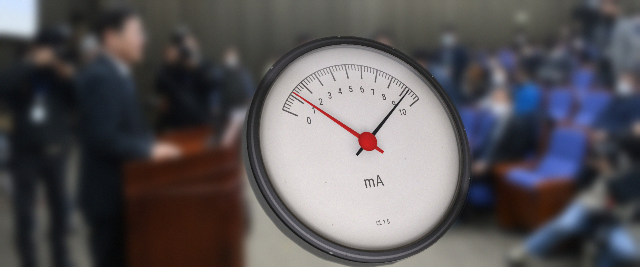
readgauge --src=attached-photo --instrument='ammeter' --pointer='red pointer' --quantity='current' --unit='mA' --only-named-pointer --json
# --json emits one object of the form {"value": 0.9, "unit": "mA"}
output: {"value": 1, "unit": "mA"}
